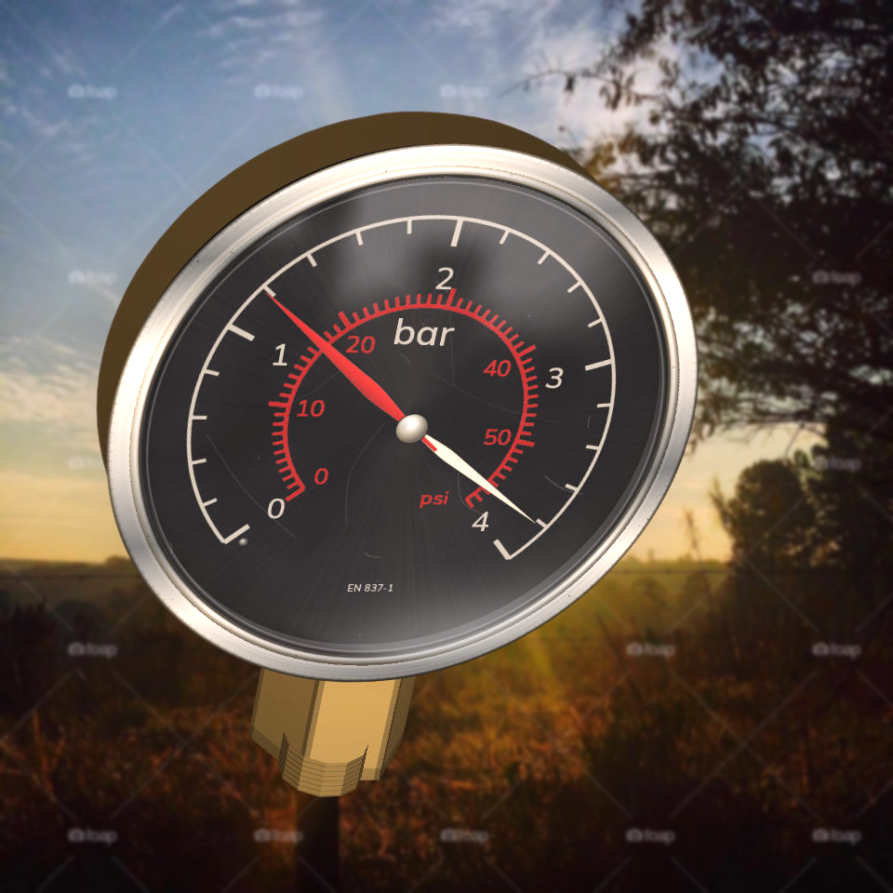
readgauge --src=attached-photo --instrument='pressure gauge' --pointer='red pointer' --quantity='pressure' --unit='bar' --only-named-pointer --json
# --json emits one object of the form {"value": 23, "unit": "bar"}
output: {"value": 1.2, "unit": "bar"}
